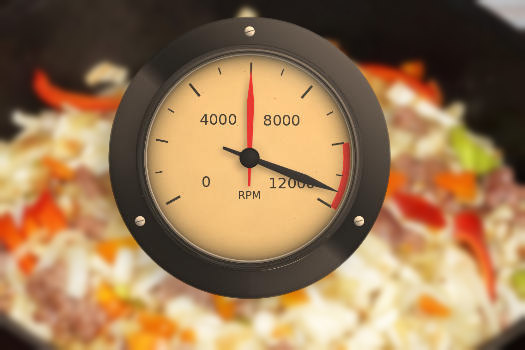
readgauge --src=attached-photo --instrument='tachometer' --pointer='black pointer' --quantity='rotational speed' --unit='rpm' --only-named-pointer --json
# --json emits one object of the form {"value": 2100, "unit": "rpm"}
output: {"value": 11500, "unit": "rpm"}
